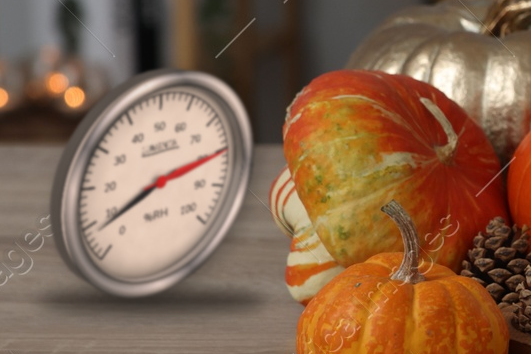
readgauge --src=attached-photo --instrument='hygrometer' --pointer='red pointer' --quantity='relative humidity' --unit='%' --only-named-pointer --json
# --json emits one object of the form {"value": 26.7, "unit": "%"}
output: {"value": 80, "unit": "%"}
